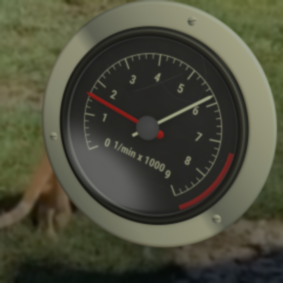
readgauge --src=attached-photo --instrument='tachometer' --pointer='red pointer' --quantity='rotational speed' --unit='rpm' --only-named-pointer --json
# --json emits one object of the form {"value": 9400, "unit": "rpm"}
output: {"value": 1600, "unit": "rpm"}
